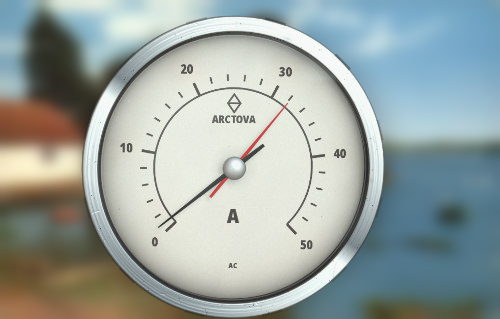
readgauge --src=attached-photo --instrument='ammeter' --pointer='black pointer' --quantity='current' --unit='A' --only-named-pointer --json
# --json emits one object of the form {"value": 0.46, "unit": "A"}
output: {"value": 1, "unit": "A"}
